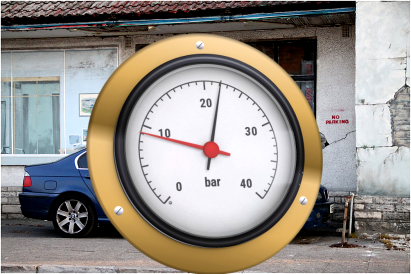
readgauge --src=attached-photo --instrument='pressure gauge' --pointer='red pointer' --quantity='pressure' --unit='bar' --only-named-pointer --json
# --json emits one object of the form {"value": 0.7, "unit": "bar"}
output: {"value": 9, "unit": "bar"}
